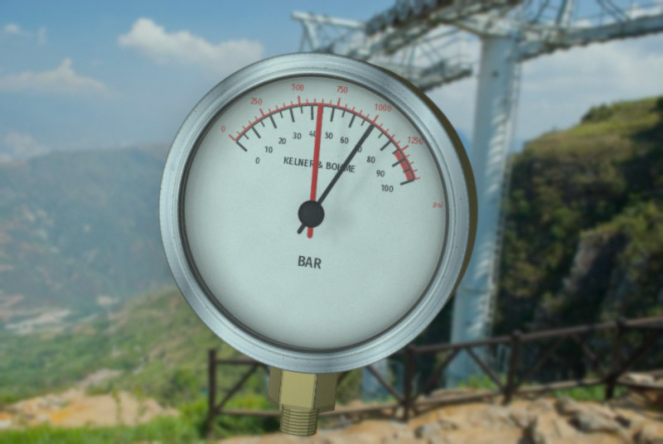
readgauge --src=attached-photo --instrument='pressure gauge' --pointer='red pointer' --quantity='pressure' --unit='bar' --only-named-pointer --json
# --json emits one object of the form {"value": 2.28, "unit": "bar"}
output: {"value": 45, "unit": "bar"}
